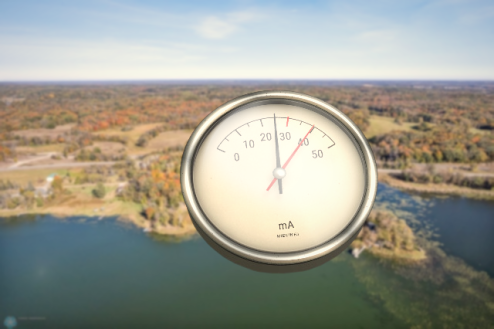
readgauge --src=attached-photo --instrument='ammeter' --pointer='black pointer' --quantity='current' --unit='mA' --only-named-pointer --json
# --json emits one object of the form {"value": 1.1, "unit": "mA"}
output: {"value": 25, "unit": "mA"}
